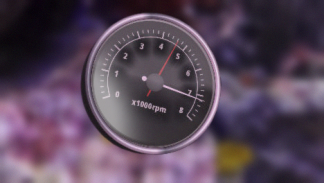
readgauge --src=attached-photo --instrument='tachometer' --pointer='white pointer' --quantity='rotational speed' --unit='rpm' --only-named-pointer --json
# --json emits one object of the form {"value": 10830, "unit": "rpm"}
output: {"value": 7200, "unit": "rpm"}
